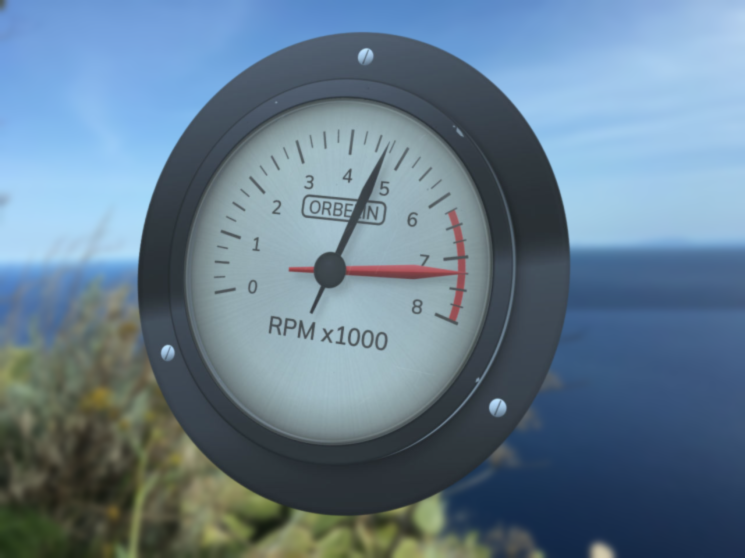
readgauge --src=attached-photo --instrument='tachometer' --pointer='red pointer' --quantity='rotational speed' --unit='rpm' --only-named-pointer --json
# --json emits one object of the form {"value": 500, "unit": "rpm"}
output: {"value": 7250, "unit": "rpm"}
